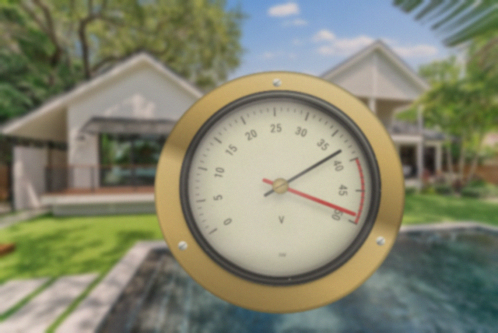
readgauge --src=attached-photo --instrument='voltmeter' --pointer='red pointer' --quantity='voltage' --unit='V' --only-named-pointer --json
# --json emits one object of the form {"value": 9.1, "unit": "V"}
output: {"value": 49, "unit": "V"}
